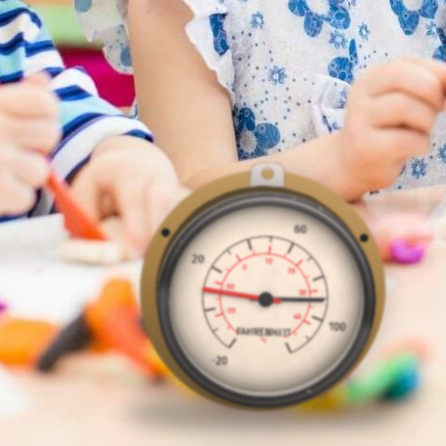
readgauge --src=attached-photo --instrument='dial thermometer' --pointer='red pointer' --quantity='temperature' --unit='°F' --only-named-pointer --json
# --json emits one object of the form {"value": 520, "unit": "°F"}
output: {"value": 10, "unit": "°F"}
